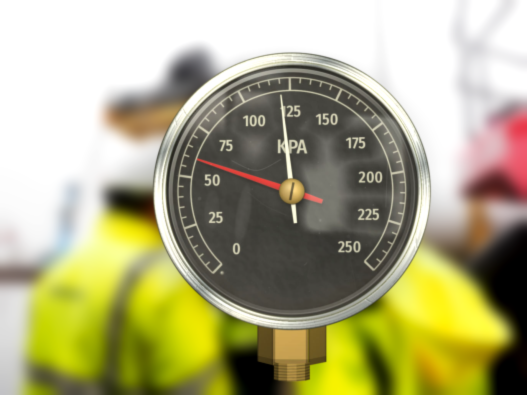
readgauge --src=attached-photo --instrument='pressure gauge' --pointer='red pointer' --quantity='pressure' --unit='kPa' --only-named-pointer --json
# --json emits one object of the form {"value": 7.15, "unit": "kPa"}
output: {"value": 60, "unit": "kPa"}
